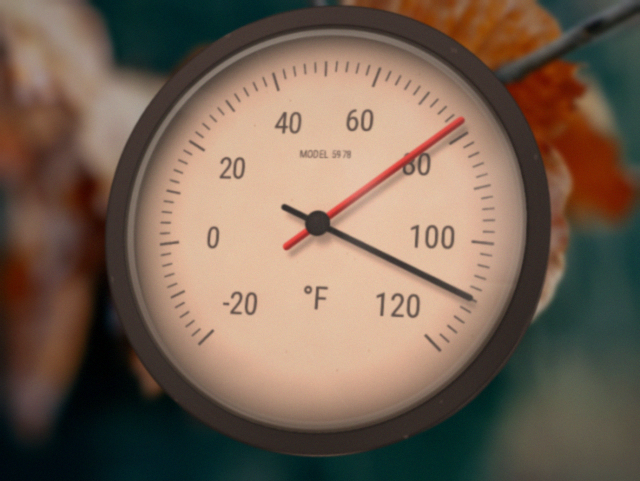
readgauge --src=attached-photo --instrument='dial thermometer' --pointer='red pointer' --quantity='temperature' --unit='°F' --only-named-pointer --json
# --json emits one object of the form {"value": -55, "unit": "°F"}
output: {"value": 78, "unit": "°F"}
